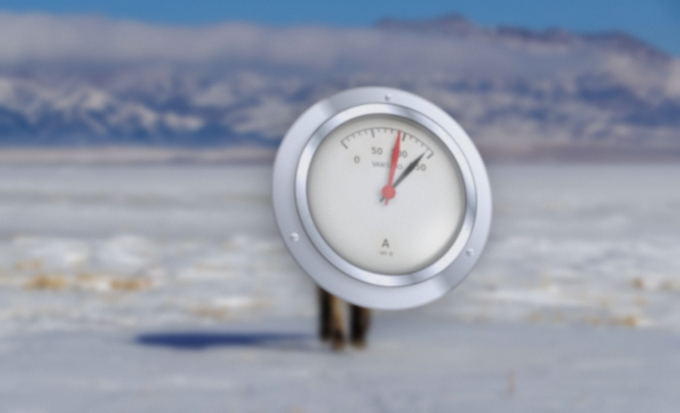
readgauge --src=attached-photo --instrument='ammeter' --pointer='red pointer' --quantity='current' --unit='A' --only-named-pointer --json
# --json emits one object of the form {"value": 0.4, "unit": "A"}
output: {"value": 90, "unit": "A"}
